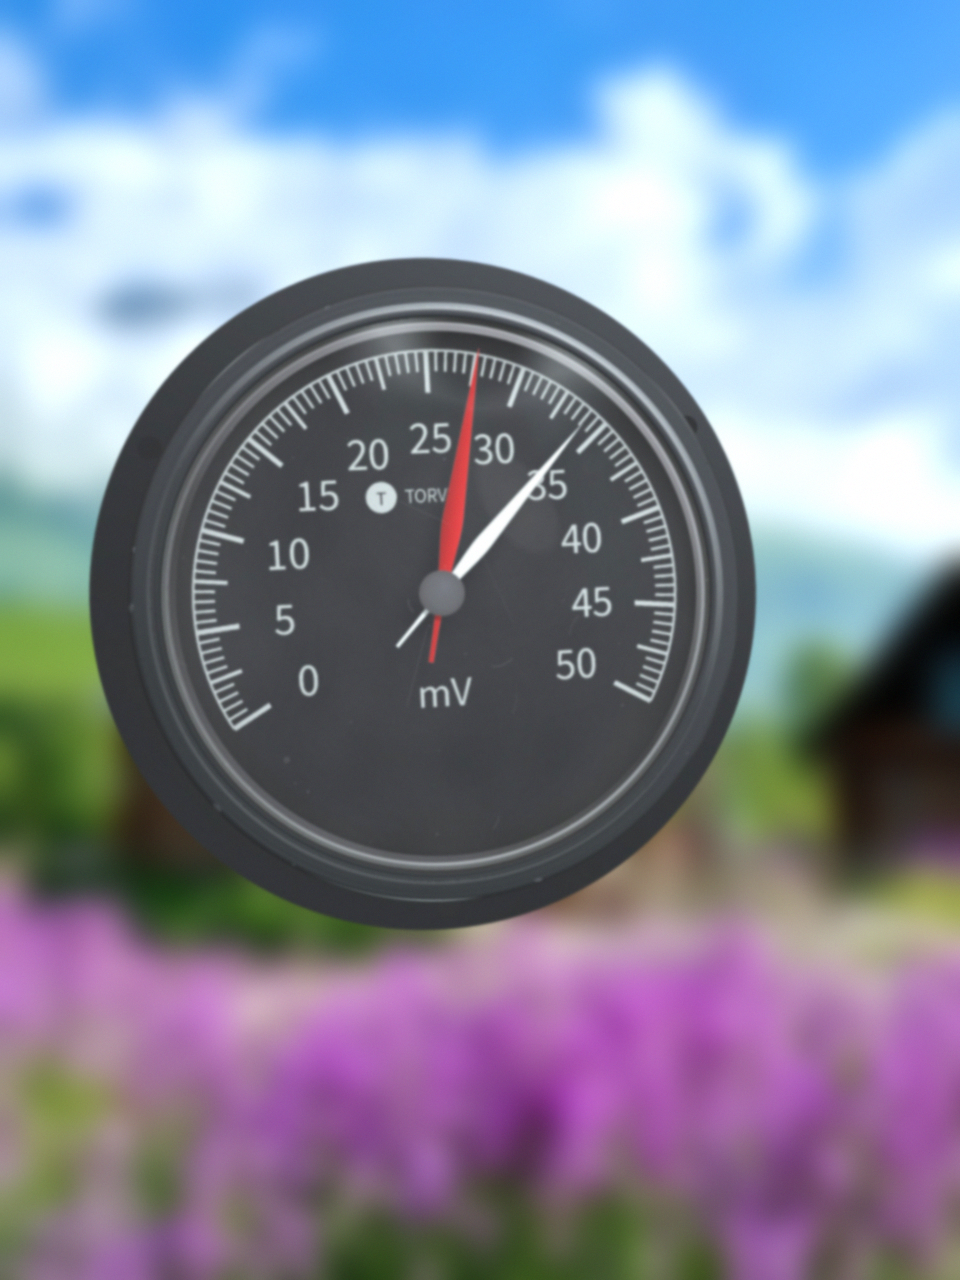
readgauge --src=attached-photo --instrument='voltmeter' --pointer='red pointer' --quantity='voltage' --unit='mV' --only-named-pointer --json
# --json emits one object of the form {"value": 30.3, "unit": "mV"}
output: {"value": 27.5, "unit": "mV"}
